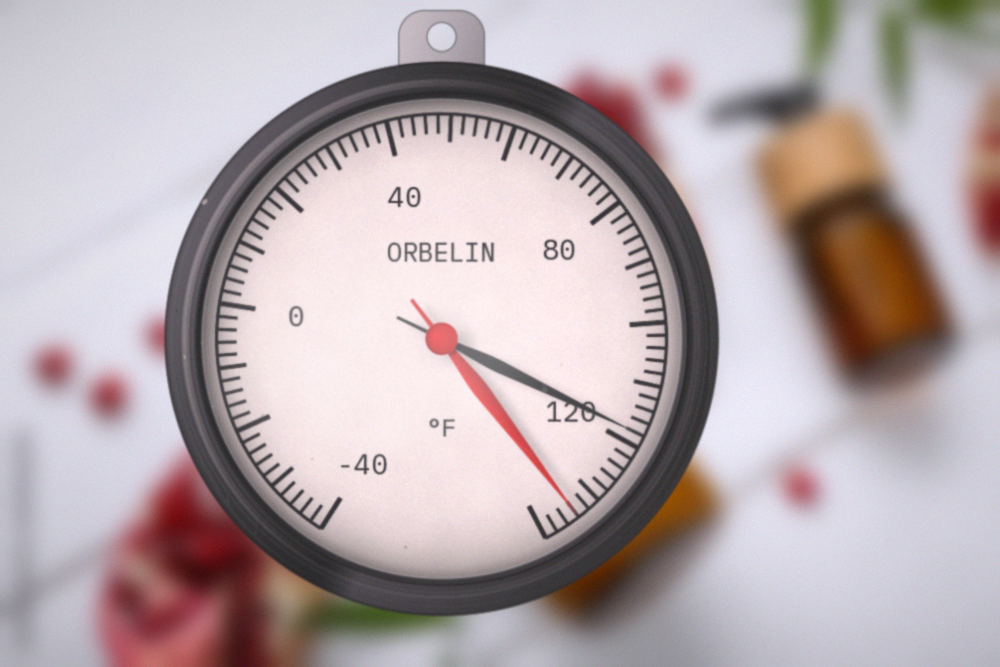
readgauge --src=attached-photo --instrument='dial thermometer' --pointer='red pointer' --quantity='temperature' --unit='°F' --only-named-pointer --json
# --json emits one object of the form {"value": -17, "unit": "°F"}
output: {"value": 134, "unit": "°F"}
